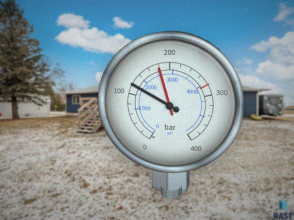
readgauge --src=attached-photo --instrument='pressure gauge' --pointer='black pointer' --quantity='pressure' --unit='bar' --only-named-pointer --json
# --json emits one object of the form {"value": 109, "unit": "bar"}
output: {"value": 120, "unit": "bar"}
